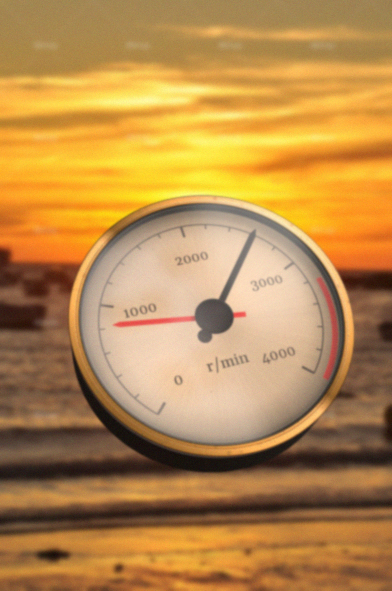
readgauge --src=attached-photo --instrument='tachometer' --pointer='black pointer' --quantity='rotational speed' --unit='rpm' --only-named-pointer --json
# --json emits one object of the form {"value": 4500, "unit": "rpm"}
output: {"value": 2600, "unit": "rpm"}
